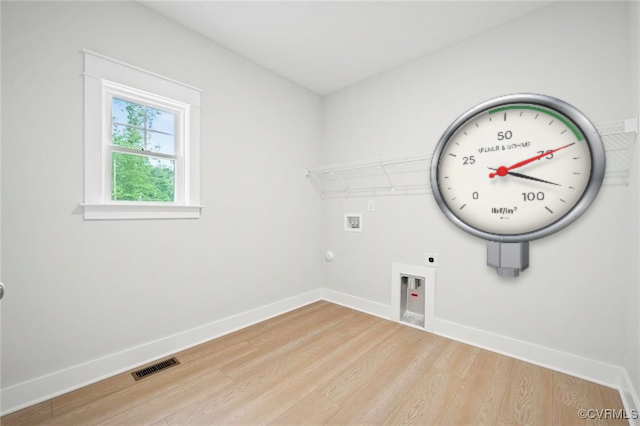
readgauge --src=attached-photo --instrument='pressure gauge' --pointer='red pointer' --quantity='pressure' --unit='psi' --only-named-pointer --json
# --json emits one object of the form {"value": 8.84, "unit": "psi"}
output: {"value": 75, "unit": "psi"}
